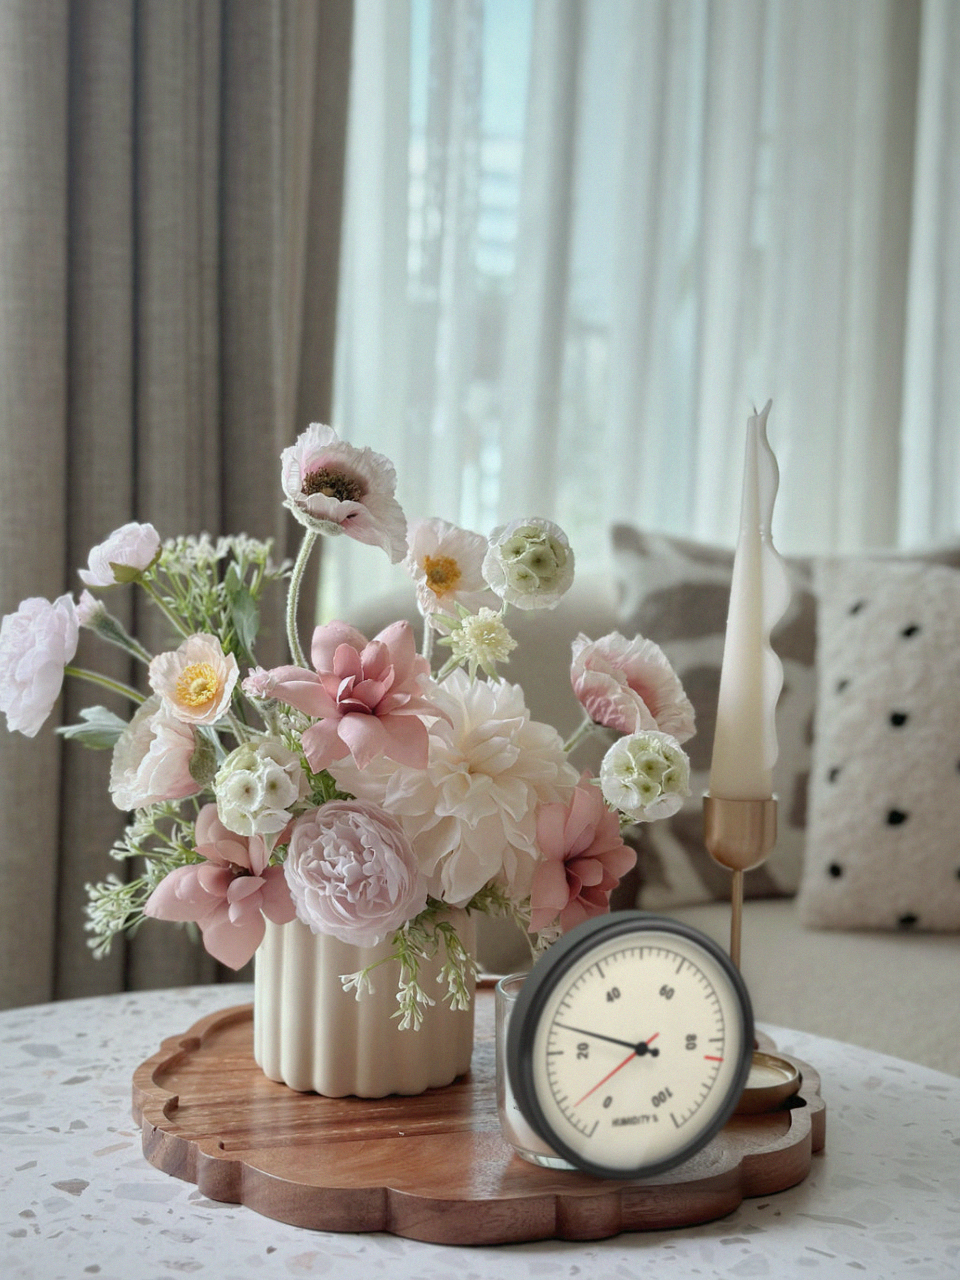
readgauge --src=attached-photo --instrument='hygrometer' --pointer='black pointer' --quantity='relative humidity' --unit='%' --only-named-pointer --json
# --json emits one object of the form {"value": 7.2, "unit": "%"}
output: {"value": 26, "unit": "%"}
